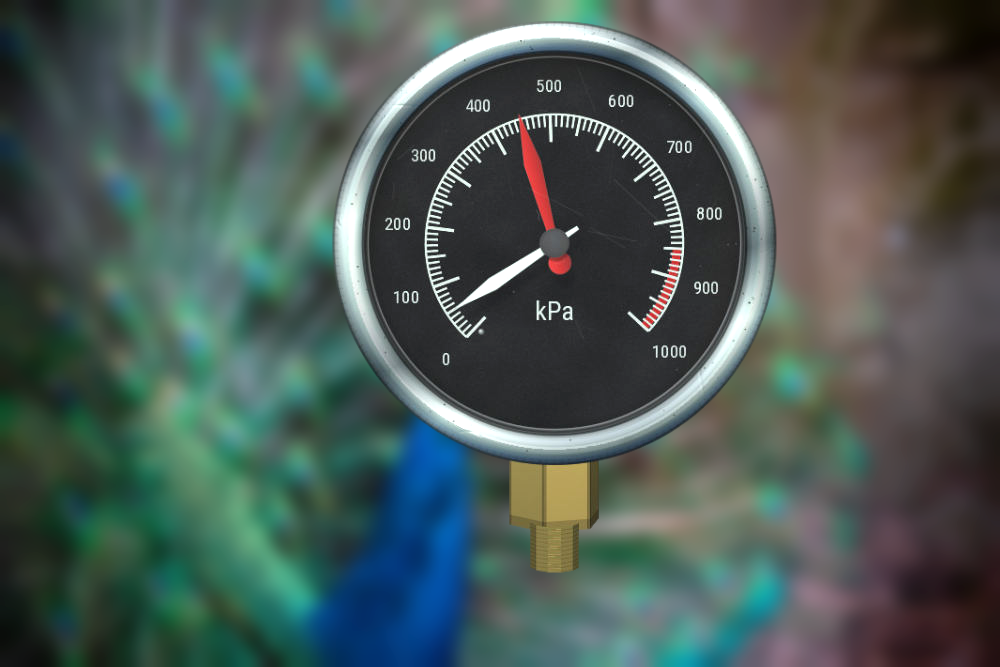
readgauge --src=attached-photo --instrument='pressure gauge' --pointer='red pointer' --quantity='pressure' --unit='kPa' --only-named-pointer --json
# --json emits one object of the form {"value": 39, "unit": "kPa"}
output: {"value": 450, "unit": "kPa"}
